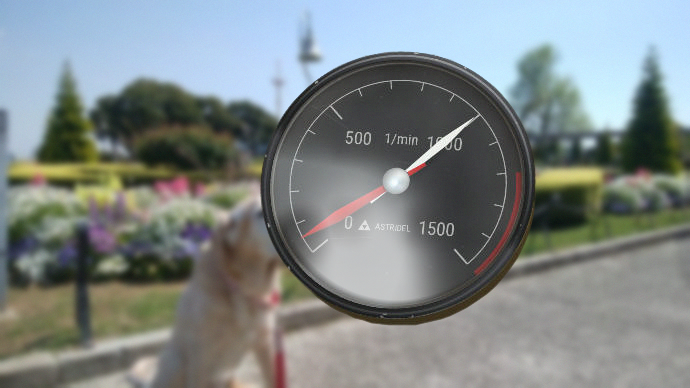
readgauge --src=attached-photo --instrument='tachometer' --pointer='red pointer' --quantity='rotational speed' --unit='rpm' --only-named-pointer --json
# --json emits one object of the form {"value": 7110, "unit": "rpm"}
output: {"value": 50, "unit": "rpm"}
